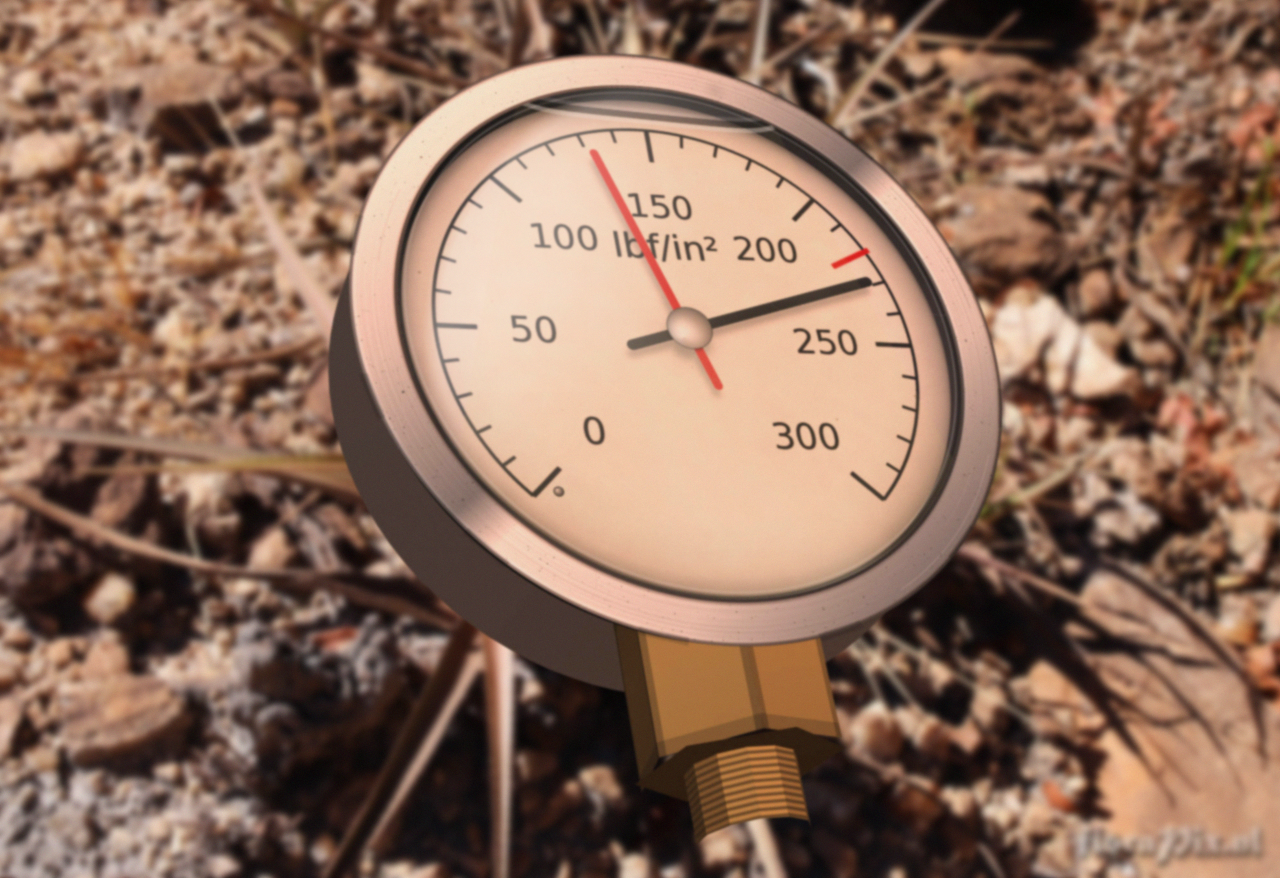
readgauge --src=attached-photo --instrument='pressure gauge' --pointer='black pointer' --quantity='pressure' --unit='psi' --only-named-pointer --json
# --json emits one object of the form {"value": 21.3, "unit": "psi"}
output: {"value": 230, "unit": "psi"}
